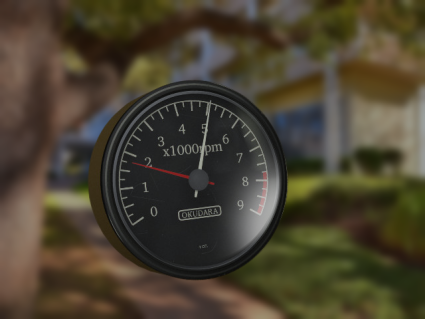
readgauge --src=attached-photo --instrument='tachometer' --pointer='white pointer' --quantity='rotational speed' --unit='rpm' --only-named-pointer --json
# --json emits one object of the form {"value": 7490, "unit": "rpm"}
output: {"value": 5000, "unit": "rpm"}
